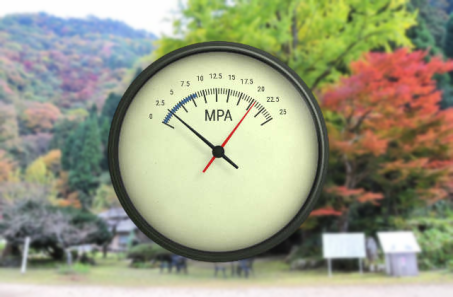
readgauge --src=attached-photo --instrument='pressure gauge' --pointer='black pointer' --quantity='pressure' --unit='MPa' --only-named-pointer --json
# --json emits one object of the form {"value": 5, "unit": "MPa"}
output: {"value": 2.5, "unit": "MPa"}
